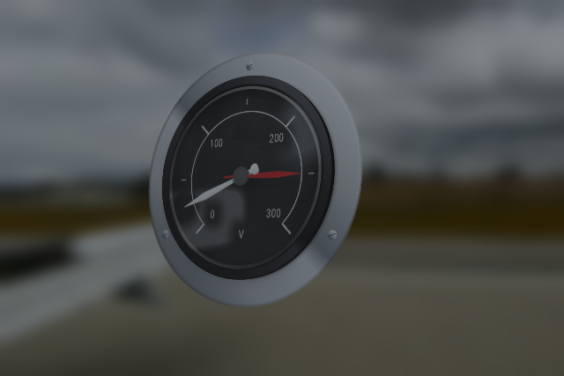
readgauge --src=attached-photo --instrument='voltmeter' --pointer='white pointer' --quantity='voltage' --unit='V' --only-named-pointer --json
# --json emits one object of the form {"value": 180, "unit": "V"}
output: {"value": 25, "unit": "V"}
